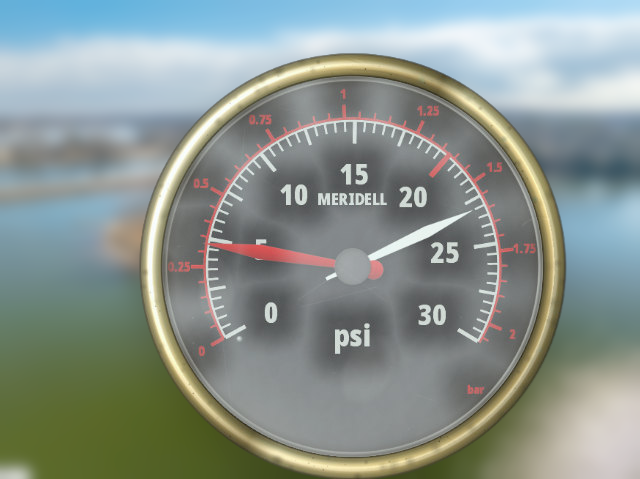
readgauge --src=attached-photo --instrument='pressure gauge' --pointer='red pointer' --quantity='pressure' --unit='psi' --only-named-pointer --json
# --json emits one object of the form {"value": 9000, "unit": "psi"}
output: {"value": 4.75, "unit": "psi"}
